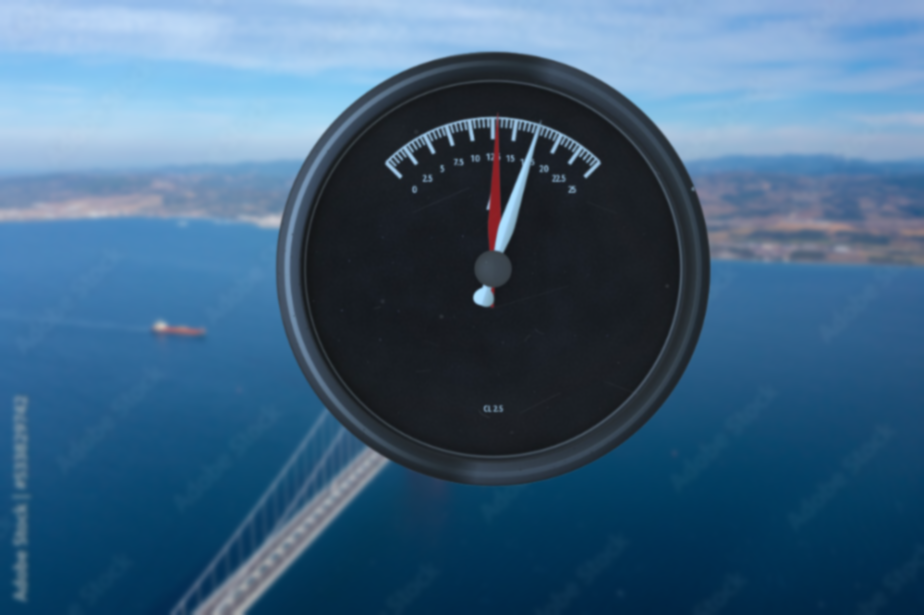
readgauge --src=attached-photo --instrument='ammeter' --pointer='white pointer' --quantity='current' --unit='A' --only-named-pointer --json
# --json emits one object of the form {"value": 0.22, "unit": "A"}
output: {"value": 17.5, "unit": "A"}
